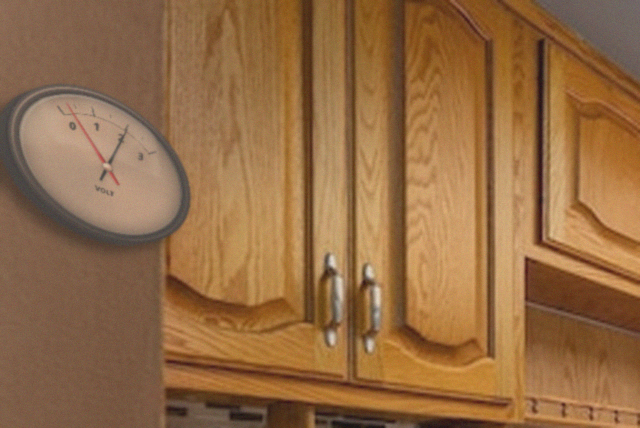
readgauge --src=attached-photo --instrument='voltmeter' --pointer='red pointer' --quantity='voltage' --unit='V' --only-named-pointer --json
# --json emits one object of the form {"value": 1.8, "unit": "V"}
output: {"value": 0.25, "unit": "V"}
